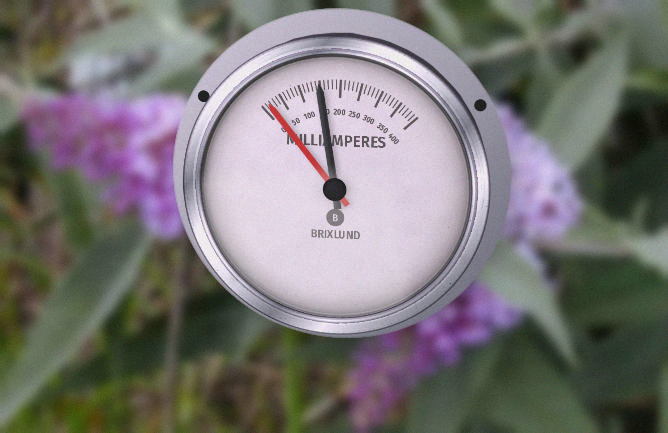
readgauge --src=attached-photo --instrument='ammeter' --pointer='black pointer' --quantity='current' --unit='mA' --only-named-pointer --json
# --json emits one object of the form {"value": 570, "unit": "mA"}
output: {"value": 150, "unit": "mA"}
